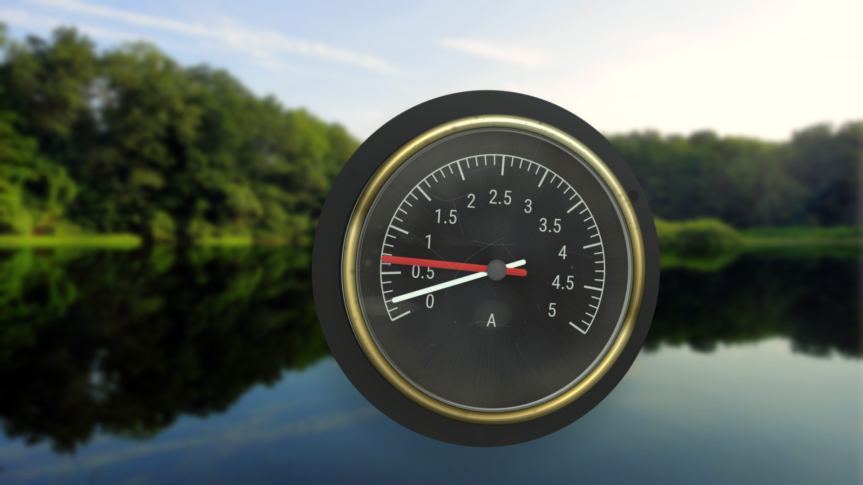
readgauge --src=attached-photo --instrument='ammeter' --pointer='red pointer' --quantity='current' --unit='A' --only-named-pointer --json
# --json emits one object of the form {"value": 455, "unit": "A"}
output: {"value": 0.65, "unit": "A"}
